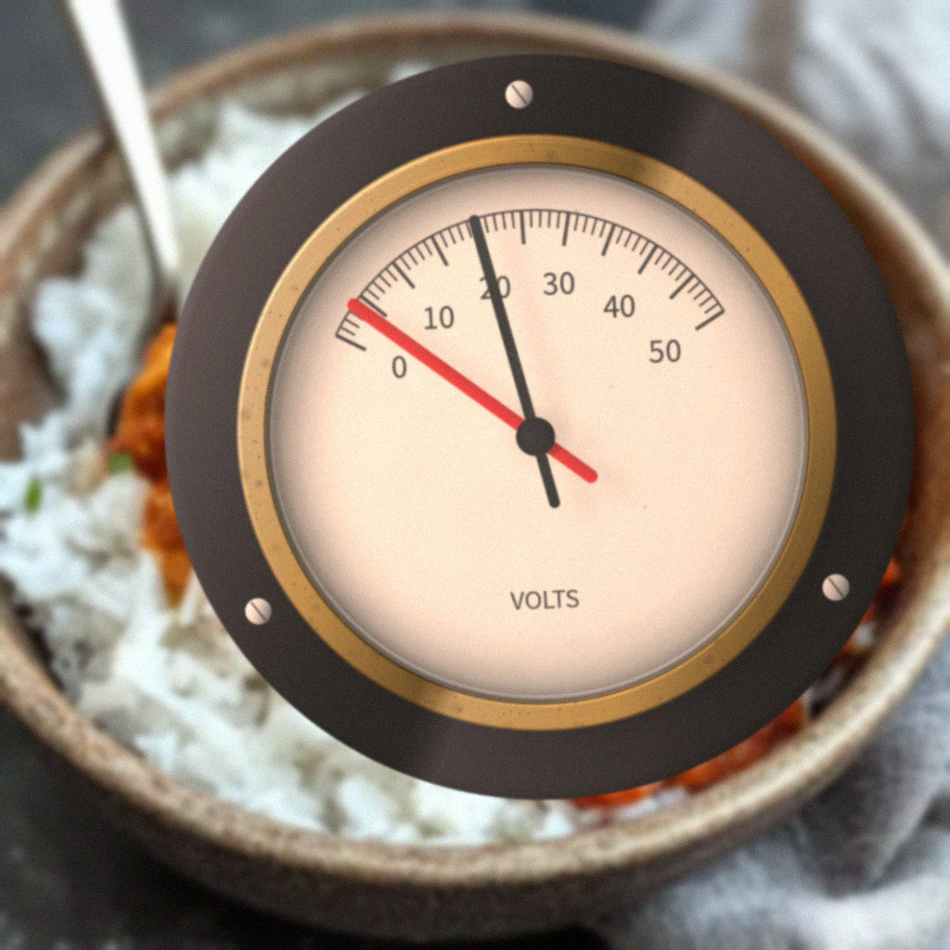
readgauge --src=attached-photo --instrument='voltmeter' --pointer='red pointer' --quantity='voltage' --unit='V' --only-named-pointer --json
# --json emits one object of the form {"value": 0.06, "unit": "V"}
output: {"value": 4, "unit": "V"}
